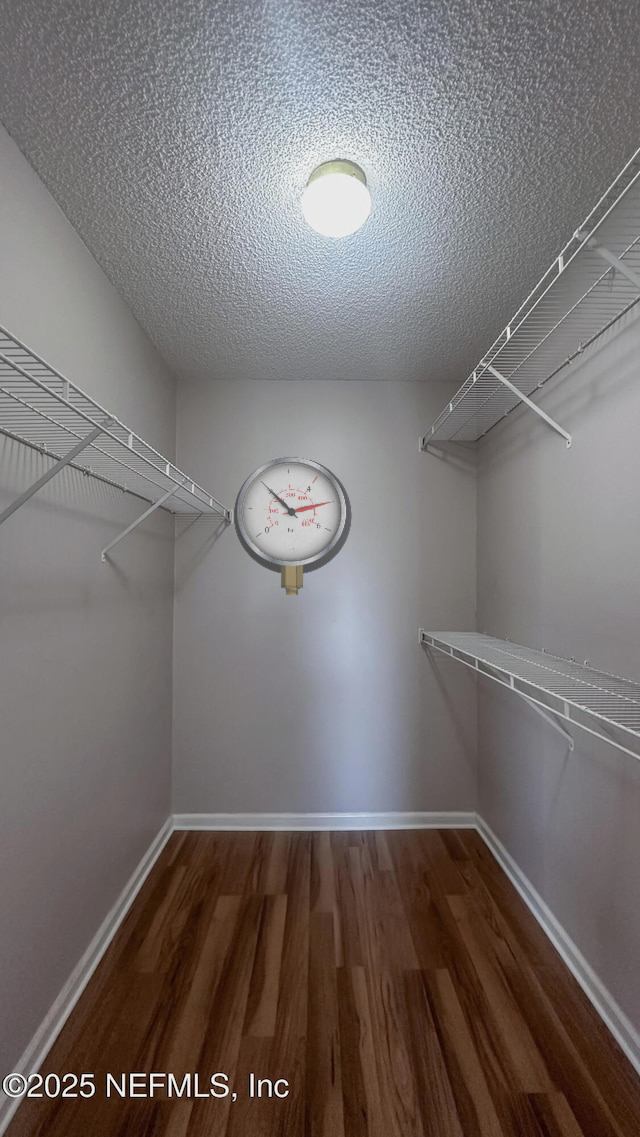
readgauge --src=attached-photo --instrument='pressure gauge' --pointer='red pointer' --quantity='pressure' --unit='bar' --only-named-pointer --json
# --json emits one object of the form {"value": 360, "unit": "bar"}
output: {"value": 5, "unit": "bar"}
